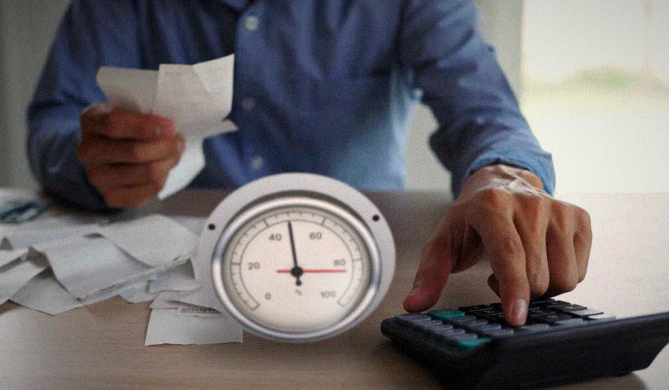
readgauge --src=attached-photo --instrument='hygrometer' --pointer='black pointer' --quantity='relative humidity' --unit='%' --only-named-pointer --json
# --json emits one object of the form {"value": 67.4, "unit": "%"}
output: {"value": 48, "unit": "%"}
